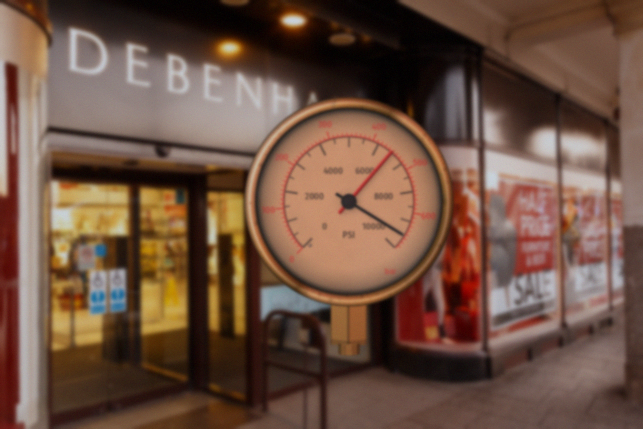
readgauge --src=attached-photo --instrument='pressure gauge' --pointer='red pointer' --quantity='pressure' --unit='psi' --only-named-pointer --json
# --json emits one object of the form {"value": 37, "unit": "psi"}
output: {"value": 6500, "unit": "psi"}
